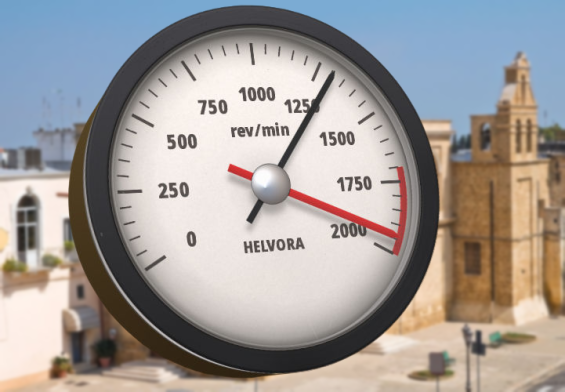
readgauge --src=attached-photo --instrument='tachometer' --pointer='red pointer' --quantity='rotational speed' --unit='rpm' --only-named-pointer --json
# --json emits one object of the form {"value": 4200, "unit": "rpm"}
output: {"value": 1950, "unit": "rpm"}
